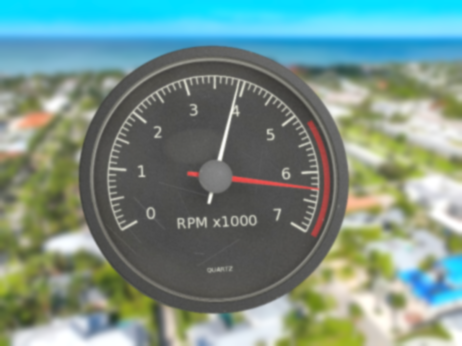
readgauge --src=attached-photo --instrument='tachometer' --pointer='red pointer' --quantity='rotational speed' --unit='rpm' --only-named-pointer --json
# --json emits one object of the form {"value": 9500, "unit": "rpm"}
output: {"value": 6300, "unit": "rpm"}
